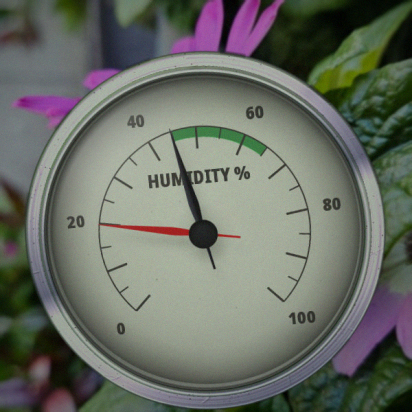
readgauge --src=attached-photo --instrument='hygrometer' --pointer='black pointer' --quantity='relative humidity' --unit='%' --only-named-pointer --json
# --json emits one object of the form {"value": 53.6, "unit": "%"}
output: {"value": 45, "unit": "%"}
